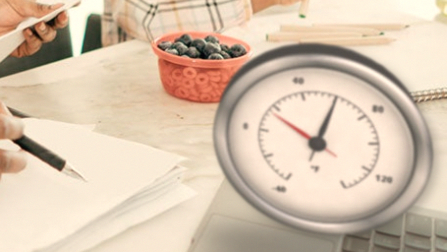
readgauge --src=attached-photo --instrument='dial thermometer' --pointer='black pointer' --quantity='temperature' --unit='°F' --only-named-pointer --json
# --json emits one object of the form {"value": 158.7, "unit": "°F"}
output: {"value": 60, "unit": "°F"}
